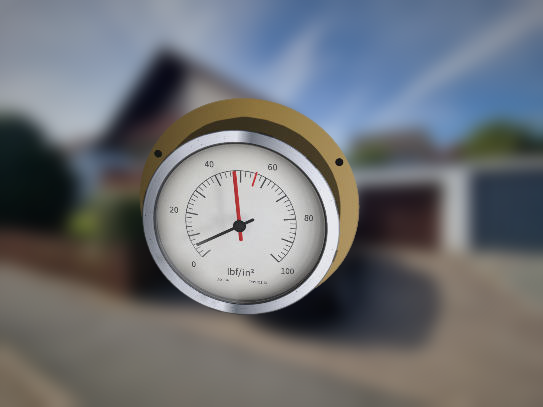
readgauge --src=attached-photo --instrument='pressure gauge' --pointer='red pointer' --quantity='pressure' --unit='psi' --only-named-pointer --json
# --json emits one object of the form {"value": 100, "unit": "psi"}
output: {"value": 48, "unit": "psi"}
